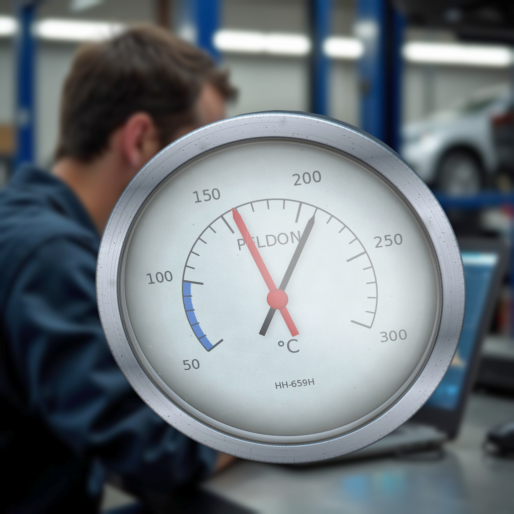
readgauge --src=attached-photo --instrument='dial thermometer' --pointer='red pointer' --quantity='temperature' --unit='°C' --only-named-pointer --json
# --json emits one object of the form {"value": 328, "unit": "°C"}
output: {"value": 160, "unit": "°C"}
